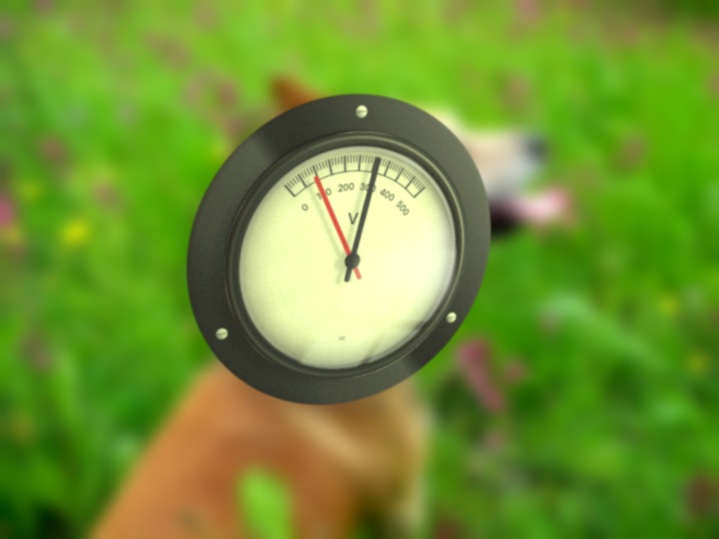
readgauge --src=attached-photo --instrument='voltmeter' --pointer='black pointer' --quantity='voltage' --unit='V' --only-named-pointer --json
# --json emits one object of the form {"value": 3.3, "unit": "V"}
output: {"value": 300, "unit": "V"}
